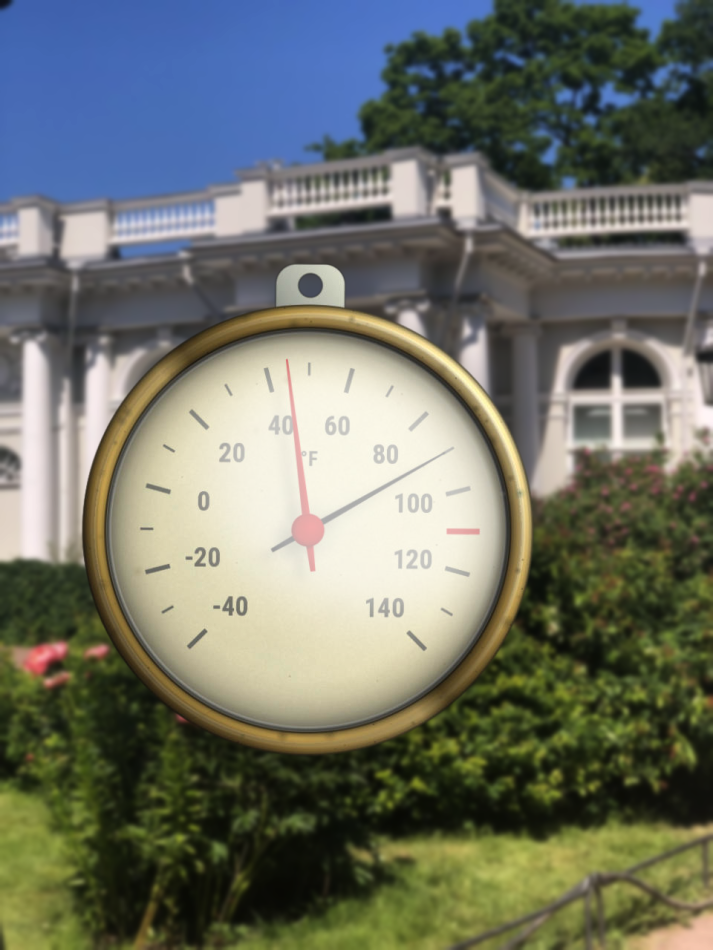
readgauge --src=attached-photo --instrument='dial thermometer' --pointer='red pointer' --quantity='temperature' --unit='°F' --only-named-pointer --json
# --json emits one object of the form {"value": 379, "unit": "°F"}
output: {"value": 45, "unit": "°F"}
